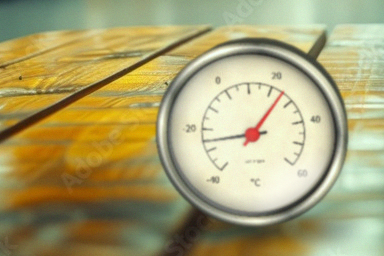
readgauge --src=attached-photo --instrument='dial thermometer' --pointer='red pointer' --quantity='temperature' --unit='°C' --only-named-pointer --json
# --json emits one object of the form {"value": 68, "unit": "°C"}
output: {"value": 25, "unit": "°C"}
